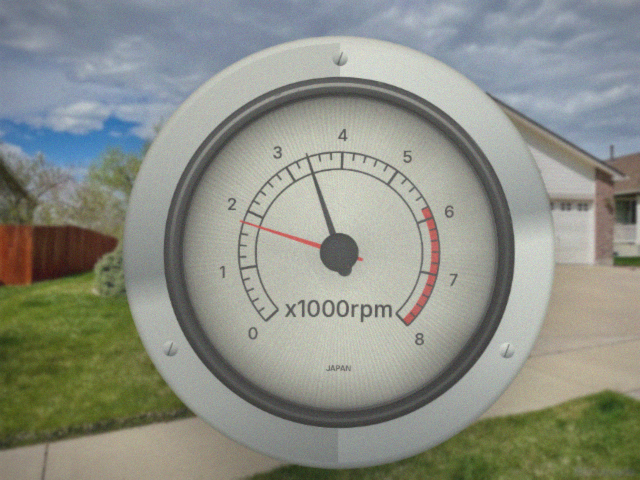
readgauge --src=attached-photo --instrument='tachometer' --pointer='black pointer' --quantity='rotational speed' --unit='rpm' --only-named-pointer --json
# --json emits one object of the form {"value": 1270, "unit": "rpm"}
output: {"value": 3400, "unit": "rpm"}
